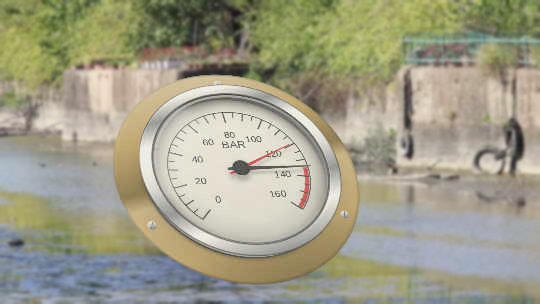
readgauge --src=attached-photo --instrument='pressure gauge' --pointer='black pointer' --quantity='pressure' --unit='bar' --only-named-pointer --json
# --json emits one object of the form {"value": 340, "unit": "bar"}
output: {"value": 135, "unit": "bar"}
